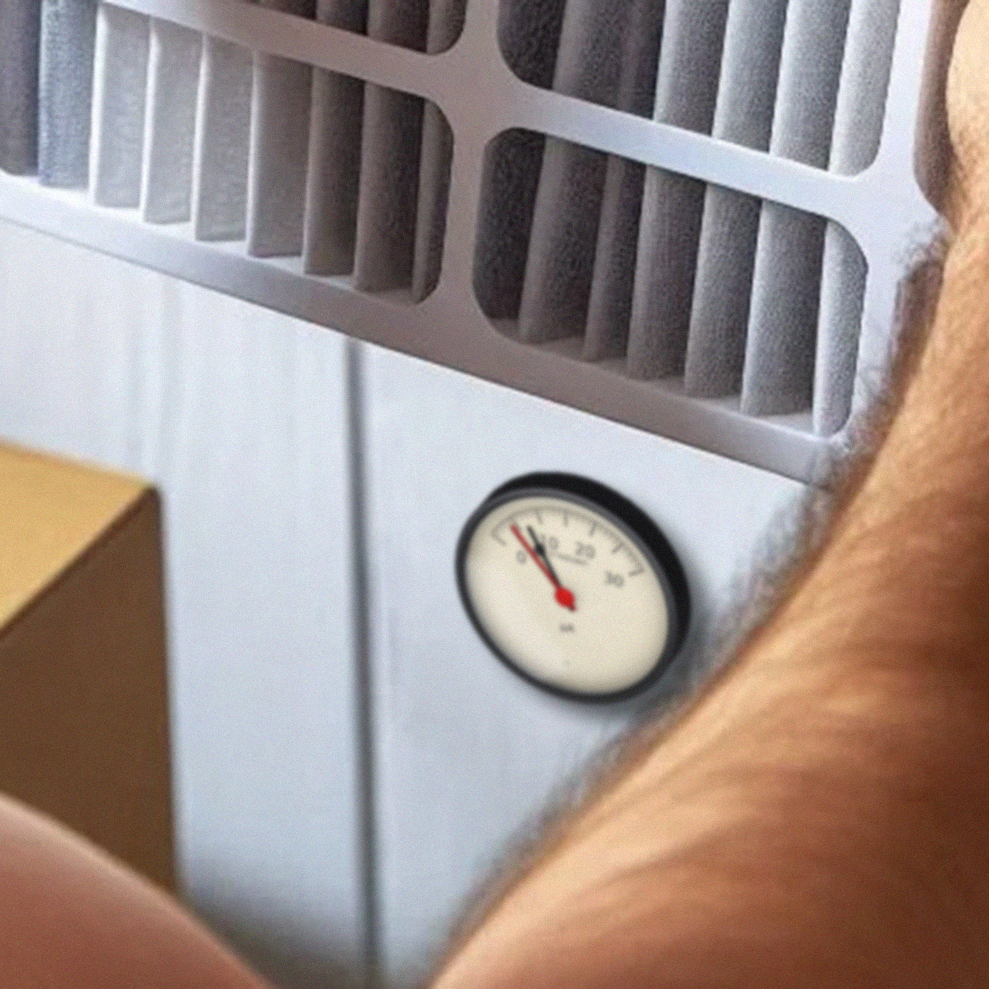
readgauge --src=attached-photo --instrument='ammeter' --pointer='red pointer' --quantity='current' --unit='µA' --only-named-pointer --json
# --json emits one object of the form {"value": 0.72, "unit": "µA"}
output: {"value": 5, "unit": "µA"}
